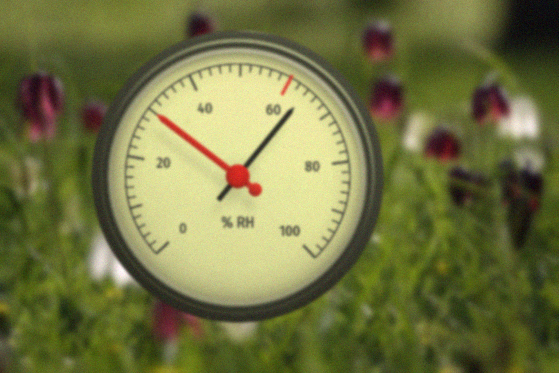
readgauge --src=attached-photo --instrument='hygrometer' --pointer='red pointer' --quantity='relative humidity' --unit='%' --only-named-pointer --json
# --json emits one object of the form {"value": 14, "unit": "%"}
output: {"value": 30, "unit": "%"}
